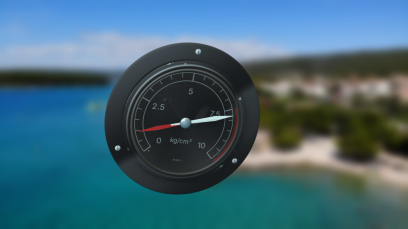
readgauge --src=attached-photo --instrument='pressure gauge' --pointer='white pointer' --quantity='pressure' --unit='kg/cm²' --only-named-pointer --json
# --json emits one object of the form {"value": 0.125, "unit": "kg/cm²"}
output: {"value": 7.75, "unit": "kg/cm²"}
